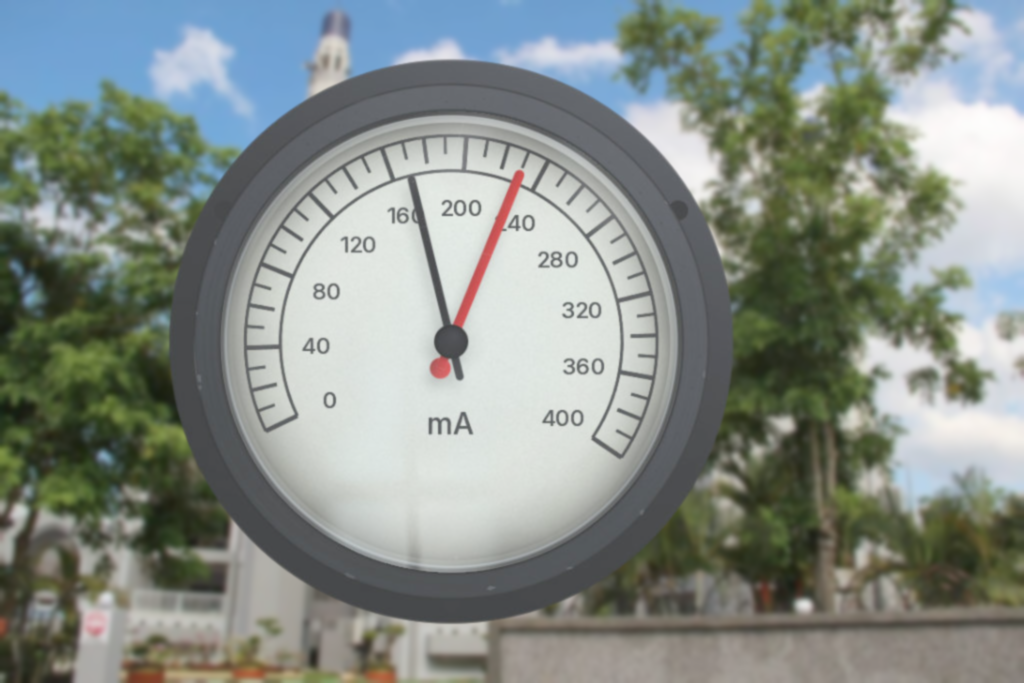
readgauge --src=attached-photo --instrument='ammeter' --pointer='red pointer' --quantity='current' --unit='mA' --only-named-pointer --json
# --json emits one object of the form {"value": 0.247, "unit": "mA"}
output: {"value": 230, "unit": "mA"}
